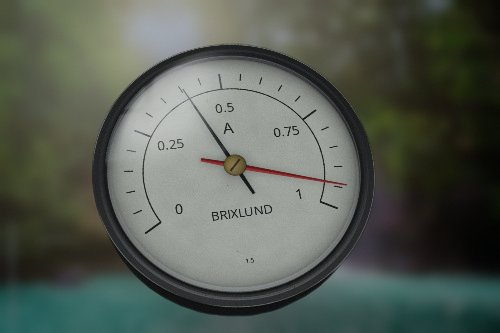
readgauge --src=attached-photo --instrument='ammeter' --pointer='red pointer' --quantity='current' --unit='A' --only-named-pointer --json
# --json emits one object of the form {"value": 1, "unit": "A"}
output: {"value": 0.95, "unit": "A"}
